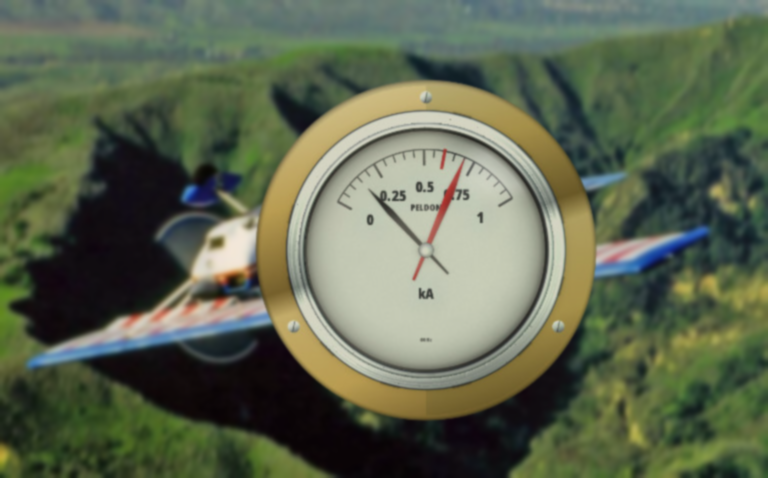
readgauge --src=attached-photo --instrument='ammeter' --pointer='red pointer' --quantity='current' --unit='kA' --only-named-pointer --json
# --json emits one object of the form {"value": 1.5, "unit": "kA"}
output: {"value": 0.7, "unit": "kA"}
